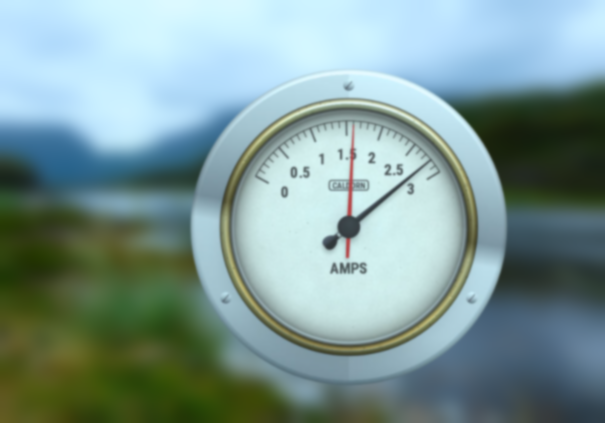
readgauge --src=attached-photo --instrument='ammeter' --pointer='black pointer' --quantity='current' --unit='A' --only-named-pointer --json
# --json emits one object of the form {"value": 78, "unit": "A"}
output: {"value": 2.8, "unit": "A"}
